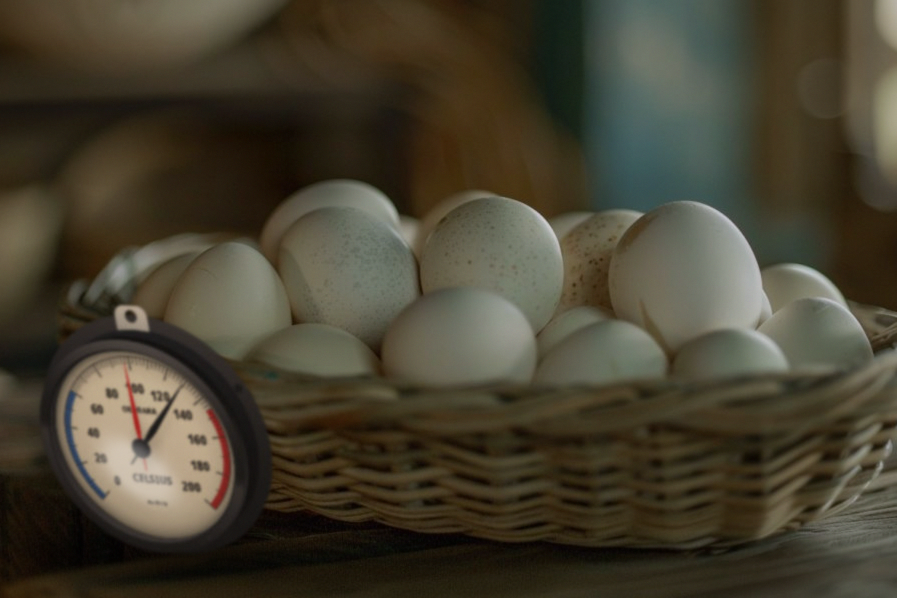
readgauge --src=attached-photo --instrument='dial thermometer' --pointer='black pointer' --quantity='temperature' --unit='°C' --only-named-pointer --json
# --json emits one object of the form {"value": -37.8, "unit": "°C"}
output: {"value": 130, "unit": "°C"}
